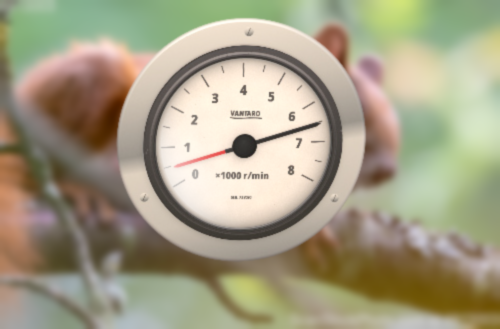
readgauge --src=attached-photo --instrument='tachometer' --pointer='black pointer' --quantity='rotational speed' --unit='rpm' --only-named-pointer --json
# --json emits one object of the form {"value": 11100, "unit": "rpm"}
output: {"value": 6500, "unit": "rpm"}
